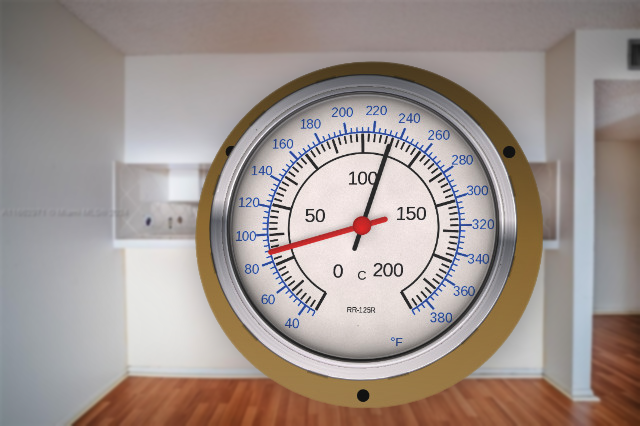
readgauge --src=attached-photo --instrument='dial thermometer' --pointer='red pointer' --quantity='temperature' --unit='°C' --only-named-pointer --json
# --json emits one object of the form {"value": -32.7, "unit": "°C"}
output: {"value": 30, "unit": "°C"}
